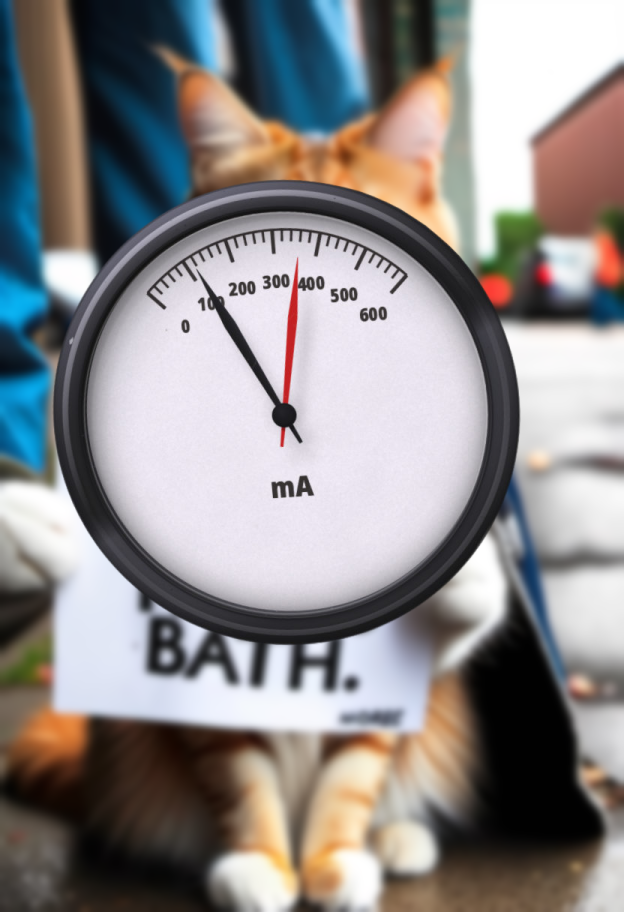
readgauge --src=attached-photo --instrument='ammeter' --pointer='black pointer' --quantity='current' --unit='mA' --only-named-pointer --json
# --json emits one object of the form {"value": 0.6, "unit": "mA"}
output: {"value": 120, "unit": "mA"}
